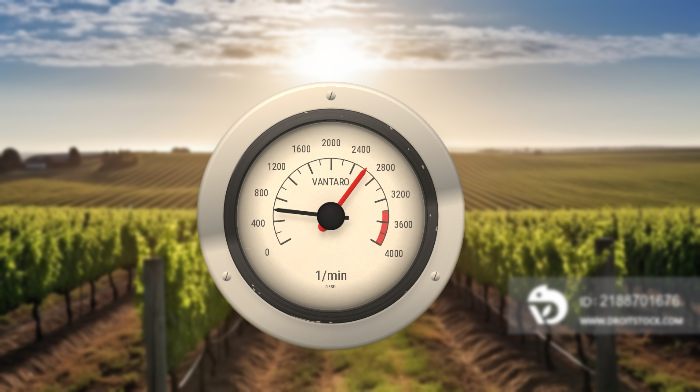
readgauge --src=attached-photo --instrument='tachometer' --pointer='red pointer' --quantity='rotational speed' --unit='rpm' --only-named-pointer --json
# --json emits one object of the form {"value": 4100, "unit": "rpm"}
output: {"value": 2600, "unit": "rpm"}
